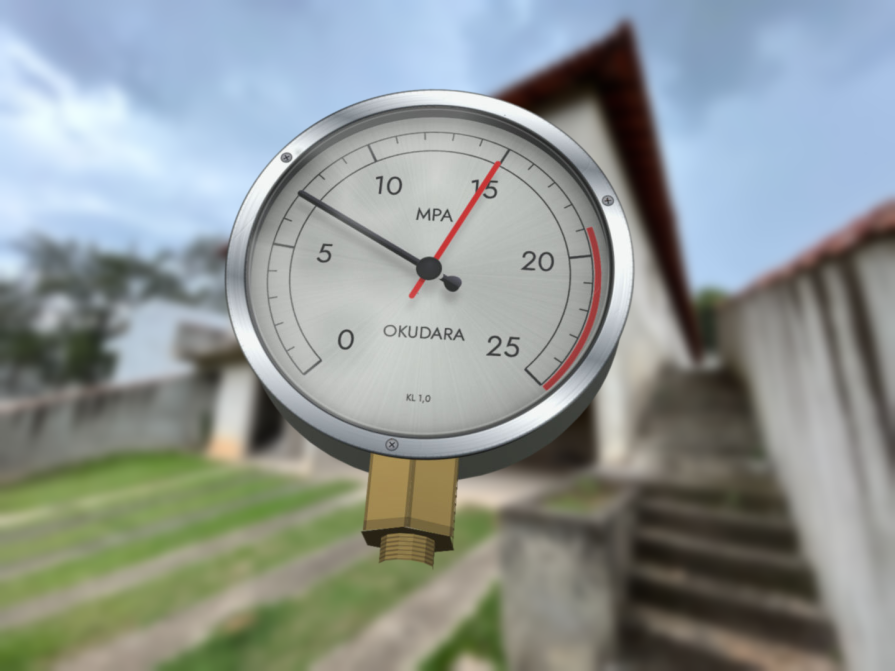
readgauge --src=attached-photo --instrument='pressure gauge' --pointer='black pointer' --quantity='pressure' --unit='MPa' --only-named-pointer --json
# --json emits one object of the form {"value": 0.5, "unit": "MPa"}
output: {"value": 7, "unit": "MPa"}
